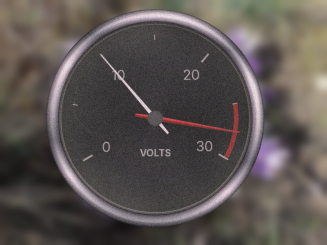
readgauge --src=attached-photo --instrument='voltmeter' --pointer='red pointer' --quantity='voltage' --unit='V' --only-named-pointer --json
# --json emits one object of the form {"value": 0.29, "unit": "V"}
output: {"value": 27.5, "unit": "V"}
